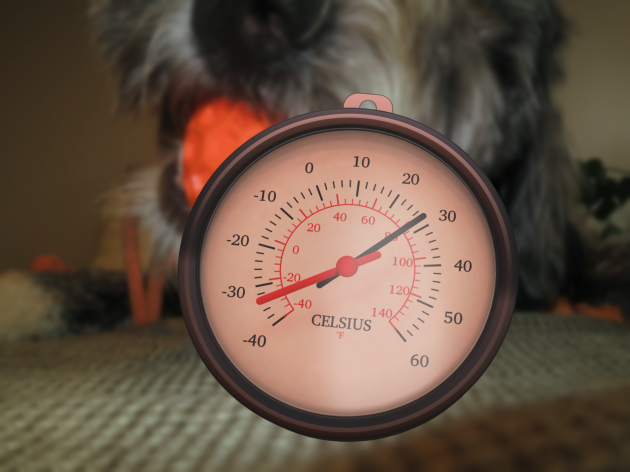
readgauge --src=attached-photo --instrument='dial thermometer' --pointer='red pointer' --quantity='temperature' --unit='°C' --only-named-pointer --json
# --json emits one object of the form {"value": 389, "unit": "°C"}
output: {"value": -34, "unit": "°C"}
